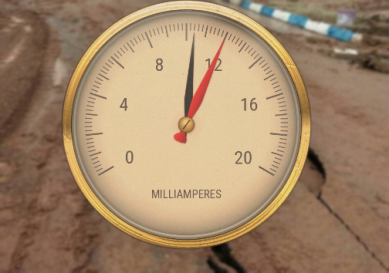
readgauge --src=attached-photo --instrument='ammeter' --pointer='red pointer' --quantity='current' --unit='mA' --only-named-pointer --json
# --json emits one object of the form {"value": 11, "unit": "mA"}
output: {"value": 12, "unit": "mA"}
